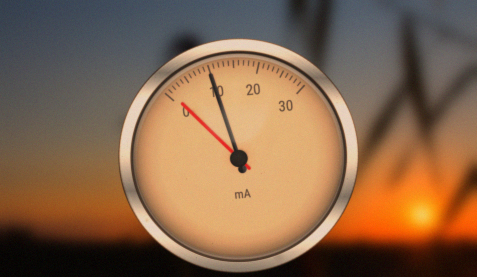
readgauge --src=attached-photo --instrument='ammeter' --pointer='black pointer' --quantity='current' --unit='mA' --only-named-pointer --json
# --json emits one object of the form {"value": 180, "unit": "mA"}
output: {"value": 10, "unit": "mA"}
